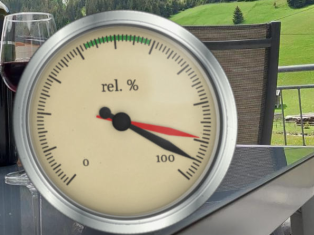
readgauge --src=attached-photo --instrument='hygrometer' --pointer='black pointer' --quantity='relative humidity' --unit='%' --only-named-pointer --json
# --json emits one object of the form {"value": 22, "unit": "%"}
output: {"value": 95, "unit": "%"}
